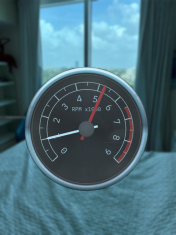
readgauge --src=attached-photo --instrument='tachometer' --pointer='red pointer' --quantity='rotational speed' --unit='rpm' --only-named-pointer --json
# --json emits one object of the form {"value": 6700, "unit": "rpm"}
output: {"value": 5250, "unit": "rpm"}
